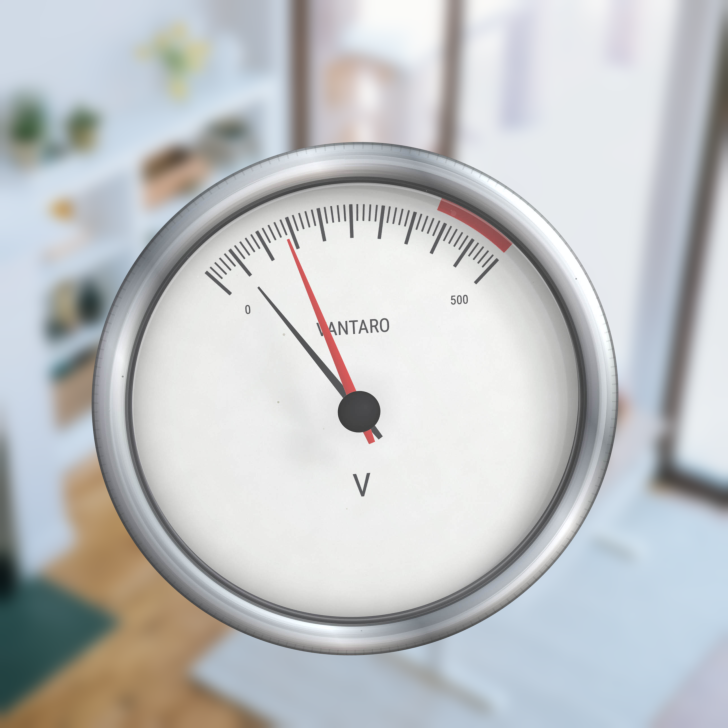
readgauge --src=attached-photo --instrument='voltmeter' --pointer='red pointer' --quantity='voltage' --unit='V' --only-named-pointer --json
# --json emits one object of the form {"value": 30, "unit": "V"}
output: {"value": 140, "unit": "V"}
